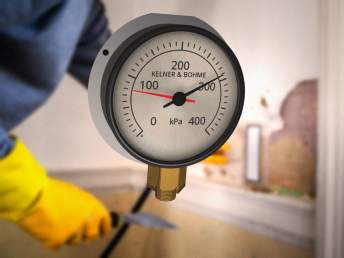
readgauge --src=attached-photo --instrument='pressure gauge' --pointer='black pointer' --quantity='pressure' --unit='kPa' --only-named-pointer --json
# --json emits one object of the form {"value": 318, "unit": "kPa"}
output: {"value": 290, "unit": "kPa"}
